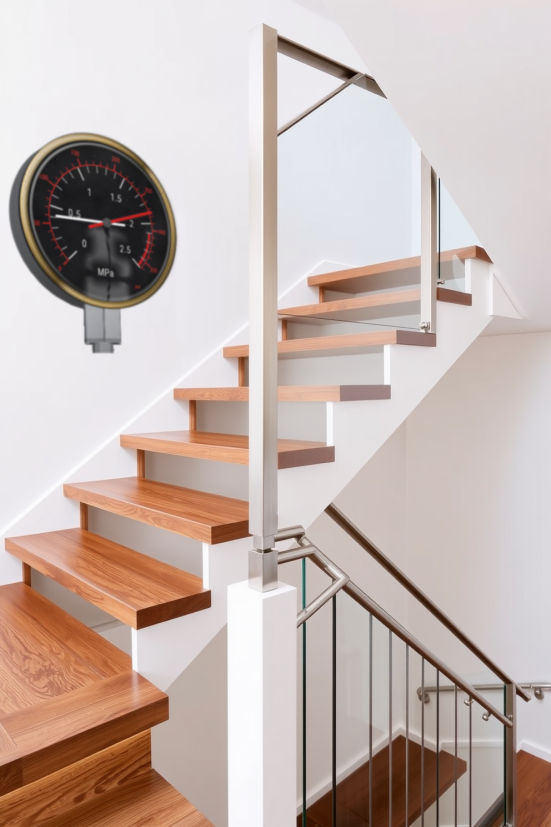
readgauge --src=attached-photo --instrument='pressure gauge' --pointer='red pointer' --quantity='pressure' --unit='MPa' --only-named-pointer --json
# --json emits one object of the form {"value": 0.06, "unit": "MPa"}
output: {"value": 1.9, "unit": "MPa"}
